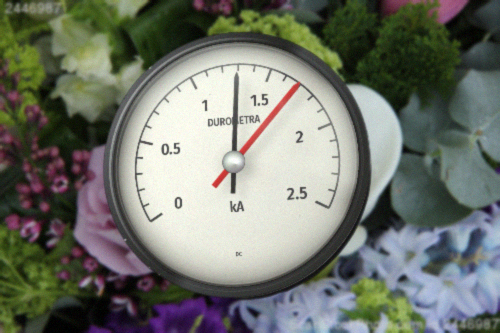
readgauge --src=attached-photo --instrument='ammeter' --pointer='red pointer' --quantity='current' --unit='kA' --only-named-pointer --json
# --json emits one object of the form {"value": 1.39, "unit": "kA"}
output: {"value": 1.7, "unit": "kA"}
